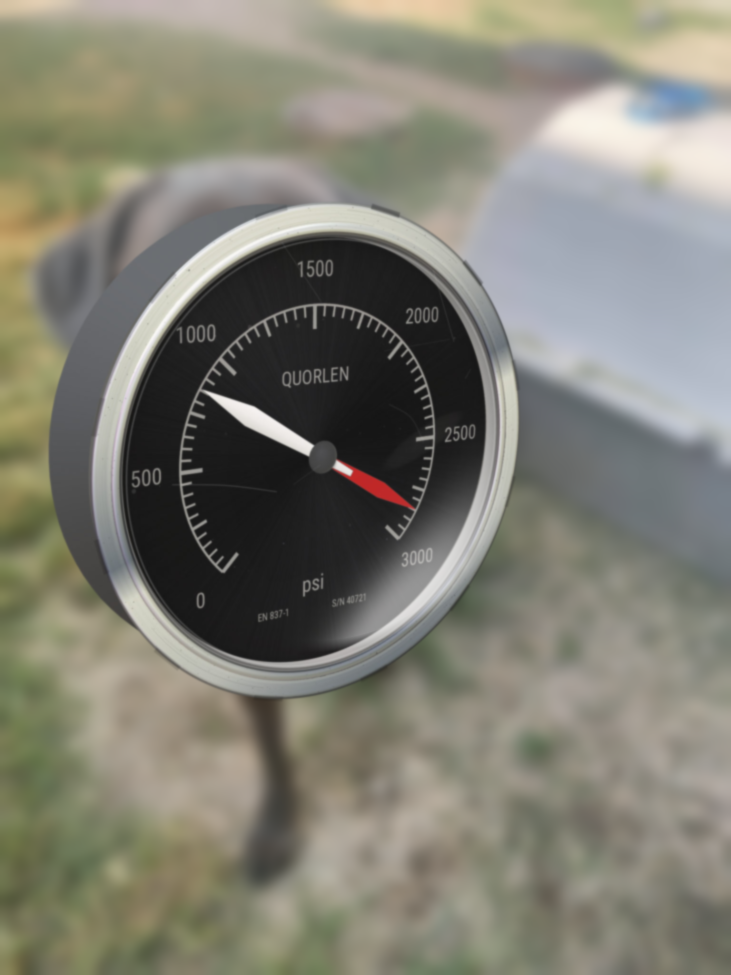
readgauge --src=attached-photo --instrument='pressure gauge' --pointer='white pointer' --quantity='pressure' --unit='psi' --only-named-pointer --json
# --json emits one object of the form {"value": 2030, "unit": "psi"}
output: {"value": 850, "unit": "psi"}
